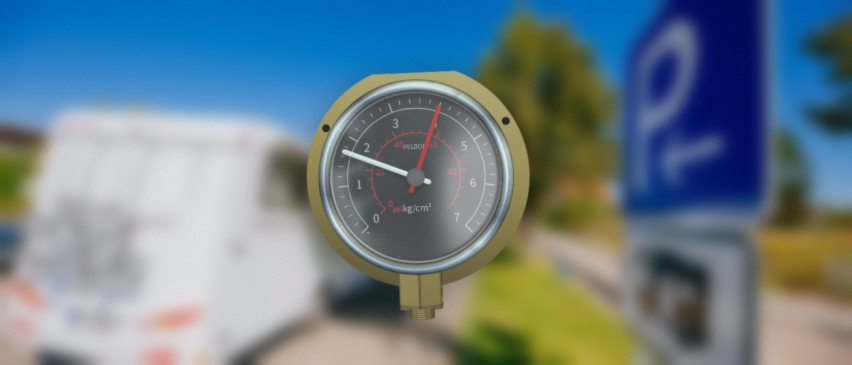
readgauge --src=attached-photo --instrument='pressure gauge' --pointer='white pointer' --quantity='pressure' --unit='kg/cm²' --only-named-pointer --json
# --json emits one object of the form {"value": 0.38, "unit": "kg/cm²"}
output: {"value": 1.7, "unit": "kg/cm²"}
